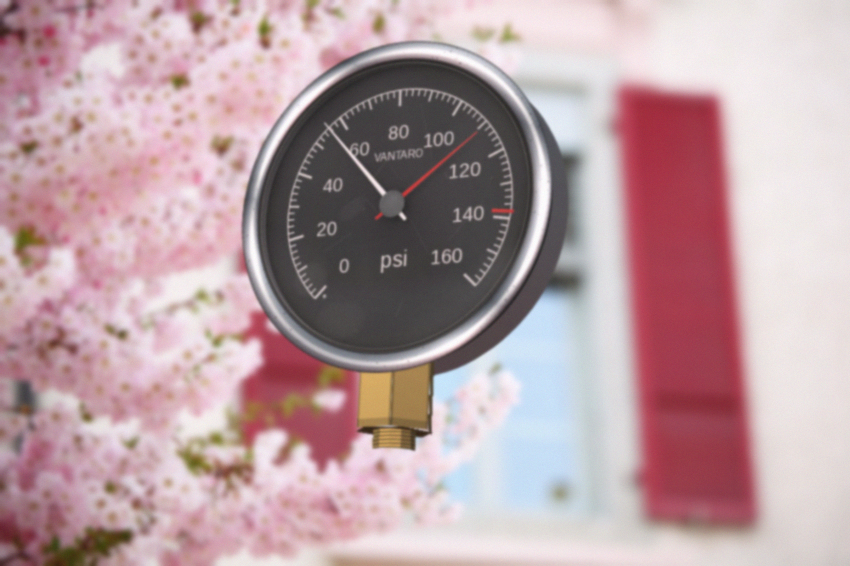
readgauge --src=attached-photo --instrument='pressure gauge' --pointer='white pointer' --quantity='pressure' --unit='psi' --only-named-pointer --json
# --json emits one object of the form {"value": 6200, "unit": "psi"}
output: {"value": 56, "unit": "psi"}
